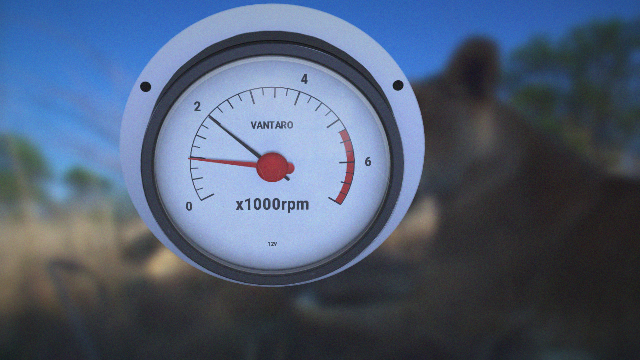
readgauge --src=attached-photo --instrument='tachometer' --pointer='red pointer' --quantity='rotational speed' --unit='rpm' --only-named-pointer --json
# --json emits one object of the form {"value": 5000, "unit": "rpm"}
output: {"value": 1000, "unit": "rpm"}
